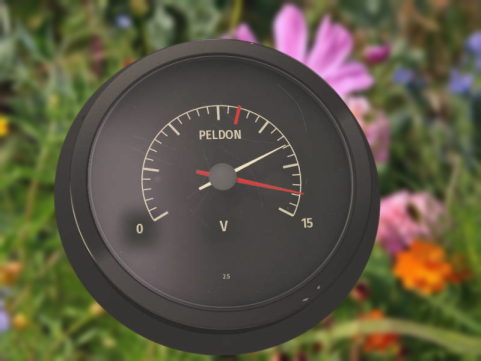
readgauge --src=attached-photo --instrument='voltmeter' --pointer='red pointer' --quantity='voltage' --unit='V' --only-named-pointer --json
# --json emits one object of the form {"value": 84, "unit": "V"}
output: {"value": 14, "unit": "V"}
